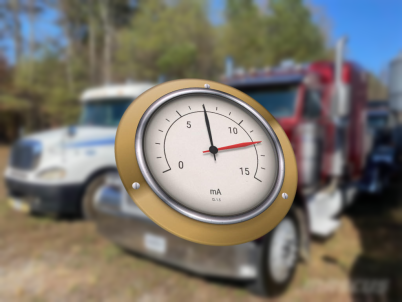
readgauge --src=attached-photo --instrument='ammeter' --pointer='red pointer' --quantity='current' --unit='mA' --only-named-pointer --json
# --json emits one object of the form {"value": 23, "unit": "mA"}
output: {"value": 12, "unit": "mA"}
